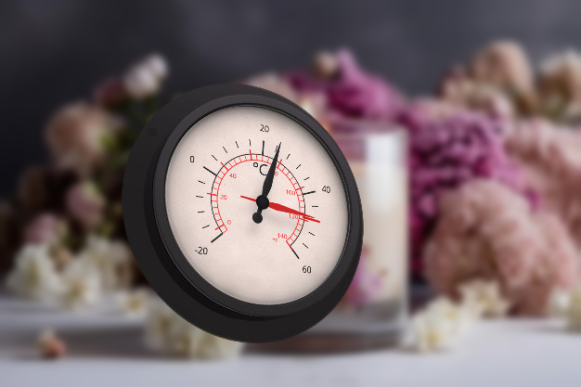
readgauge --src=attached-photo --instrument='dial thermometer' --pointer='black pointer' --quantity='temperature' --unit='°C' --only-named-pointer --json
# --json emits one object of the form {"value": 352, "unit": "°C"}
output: {"value": 24, "unit": "°C"}
